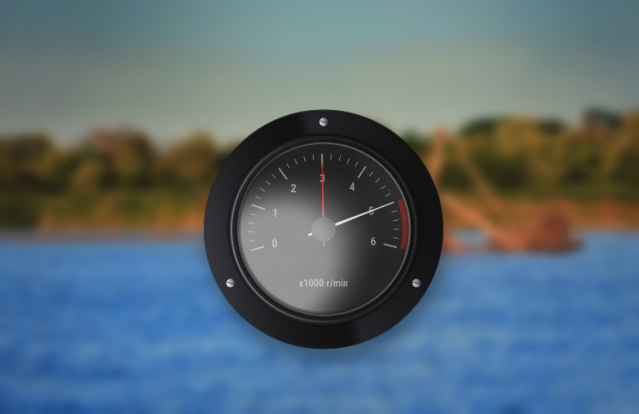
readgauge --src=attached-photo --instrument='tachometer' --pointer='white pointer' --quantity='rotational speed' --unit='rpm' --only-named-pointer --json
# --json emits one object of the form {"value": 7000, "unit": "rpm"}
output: {"value": 5000, "unit": "rpm"}
